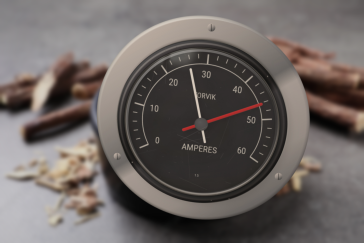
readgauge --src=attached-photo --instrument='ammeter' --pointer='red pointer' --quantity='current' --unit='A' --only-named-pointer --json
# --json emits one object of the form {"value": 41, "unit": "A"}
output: {"value": 46, "unit": "A"}
